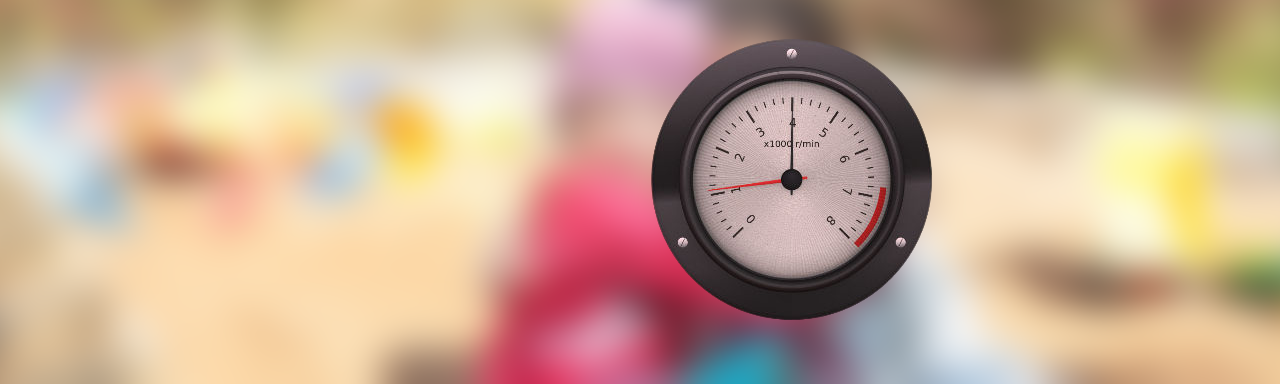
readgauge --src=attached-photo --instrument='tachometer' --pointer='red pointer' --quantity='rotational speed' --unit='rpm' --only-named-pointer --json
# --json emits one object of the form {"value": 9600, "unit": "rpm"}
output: {"value": 1100, "unit": "rpm"}
